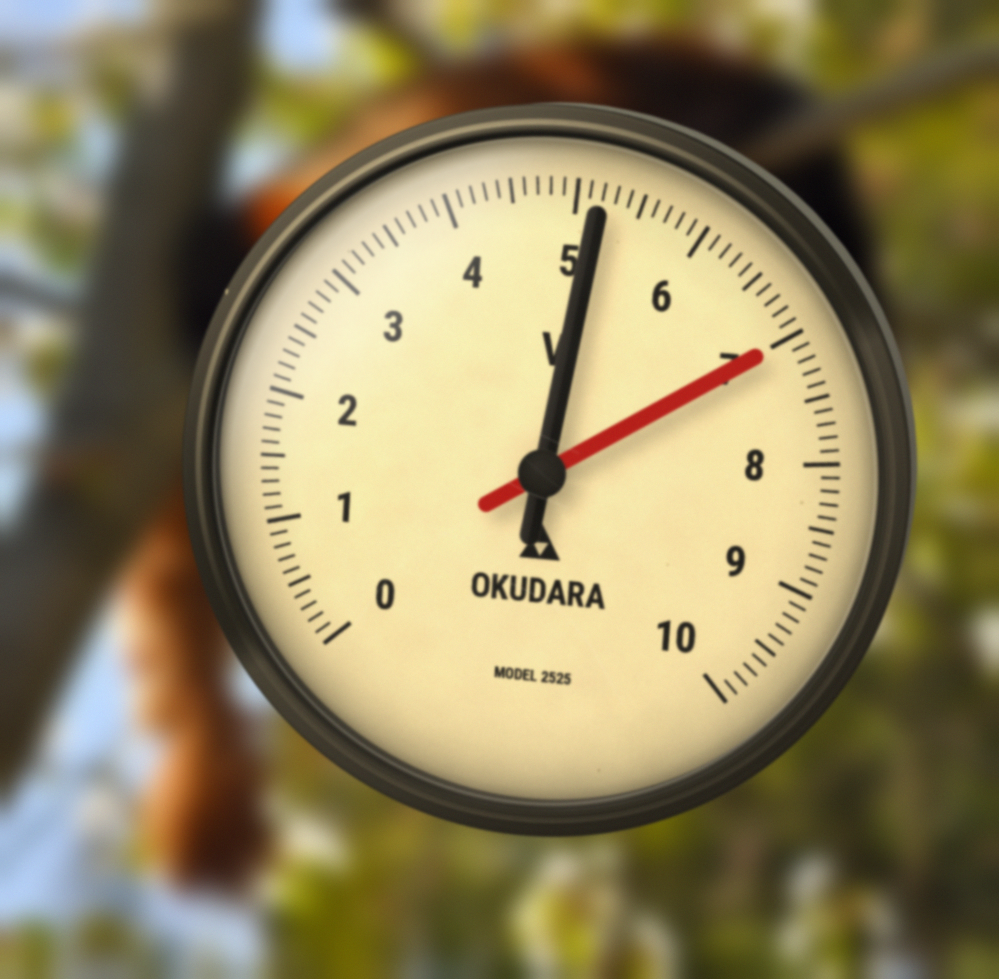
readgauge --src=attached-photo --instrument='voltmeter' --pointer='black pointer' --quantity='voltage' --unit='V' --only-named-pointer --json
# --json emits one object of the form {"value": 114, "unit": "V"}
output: {"value": 5.2, "unit": "V"}
